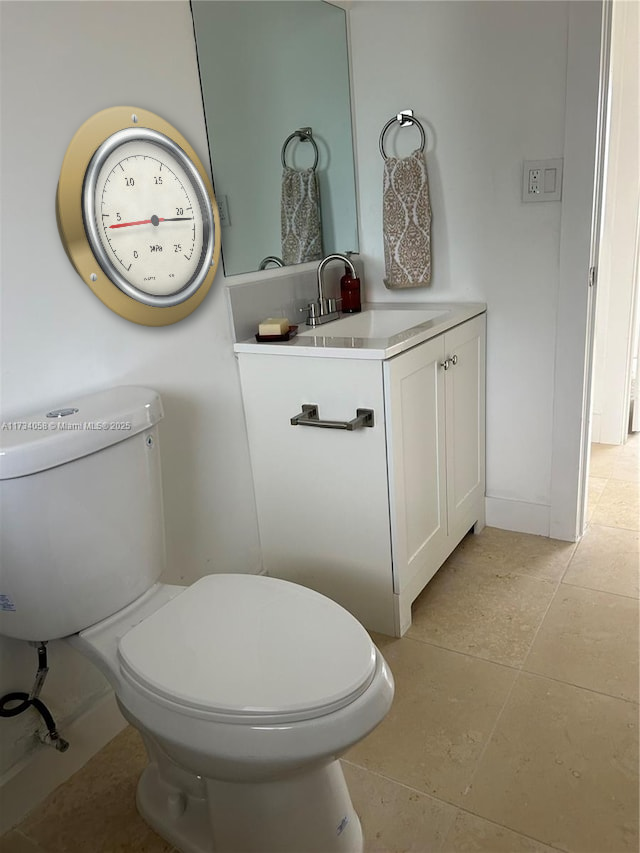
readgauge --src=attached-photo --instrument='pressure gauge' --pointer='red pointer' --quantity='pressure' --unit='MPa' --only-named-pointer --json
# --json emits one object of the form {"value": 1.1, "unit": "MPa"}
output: {"value": 4, "unit": "MPa"}
